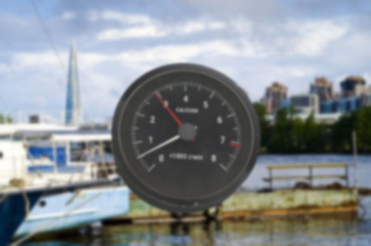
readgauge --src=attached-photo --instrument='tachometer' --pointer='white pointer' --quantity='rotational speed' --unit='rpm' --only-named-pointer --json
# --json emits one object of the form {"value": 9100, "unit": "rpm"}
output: {"value": 500, "unit": "rpm"}
